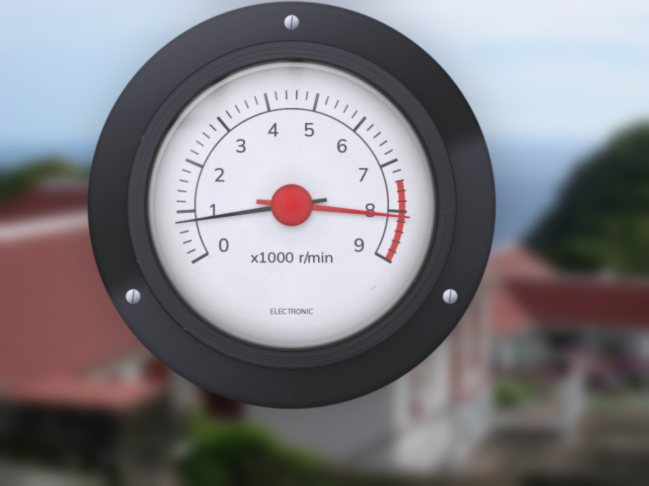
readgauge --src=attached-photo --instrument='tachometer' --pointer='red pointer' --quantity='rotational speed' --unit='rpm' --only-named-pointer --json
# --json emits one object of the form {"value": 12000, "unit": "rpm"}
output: {"value": 8100, "unit": "rpm"}
